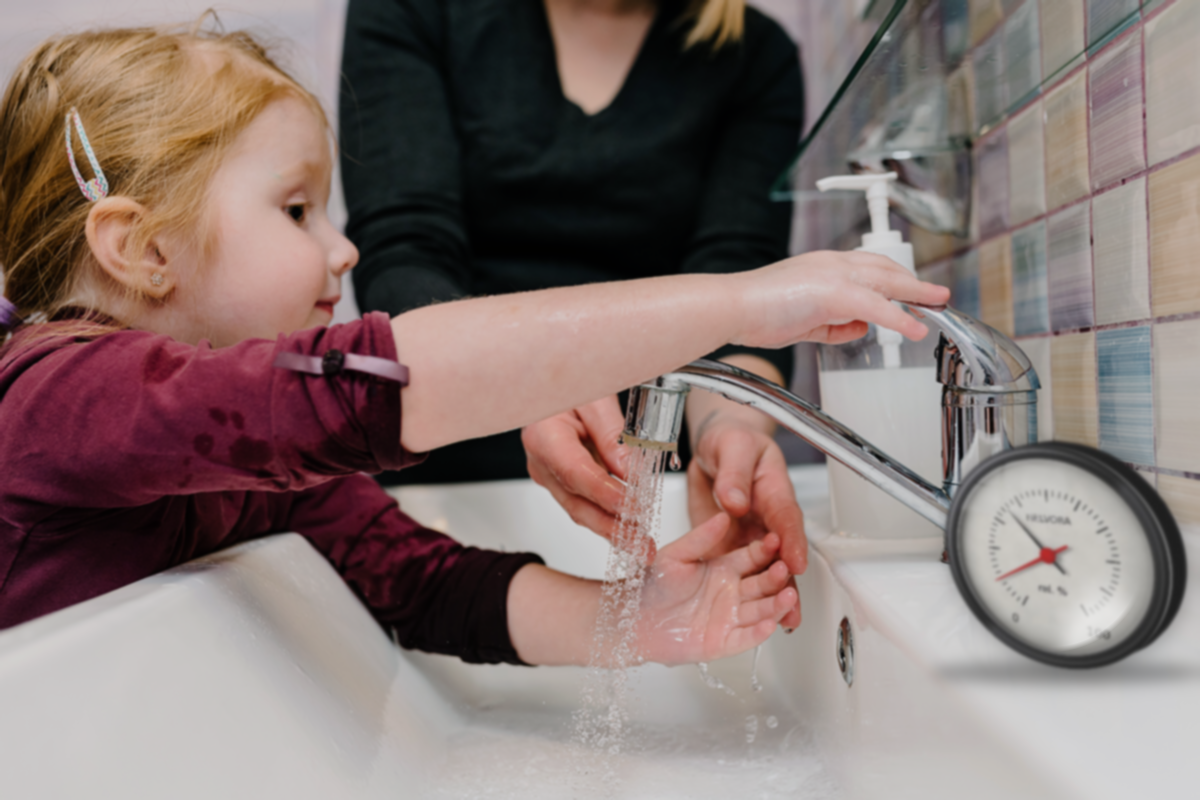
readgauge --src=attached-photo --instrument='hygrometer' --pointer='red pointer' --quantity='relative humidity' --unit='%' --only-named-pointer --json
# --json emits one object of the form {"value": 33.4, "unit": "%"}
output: {"value": 10, "unit": "%"}
